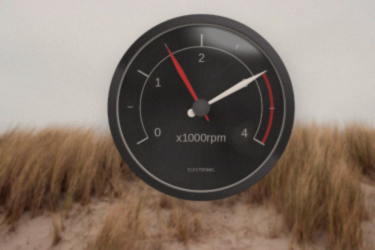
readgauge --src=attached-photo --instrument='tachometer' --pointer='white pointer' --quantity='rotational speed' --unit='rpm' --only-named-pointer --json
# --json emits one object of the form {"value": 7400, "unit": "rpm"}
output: {"value": 3000, "unit": "rpm"}
